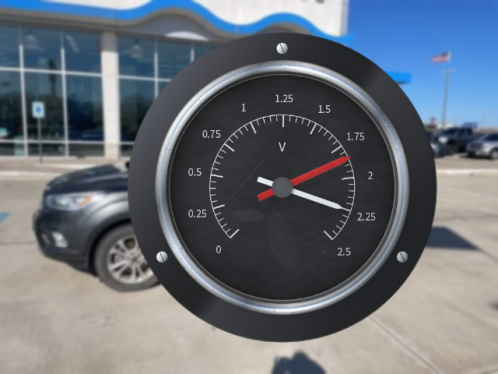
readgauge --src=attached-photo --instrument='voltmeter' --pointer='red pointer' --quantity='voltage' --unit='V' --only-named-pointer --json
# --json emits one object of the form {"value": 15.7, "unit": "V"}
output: {"value": 1.85, "unit": "V"}
